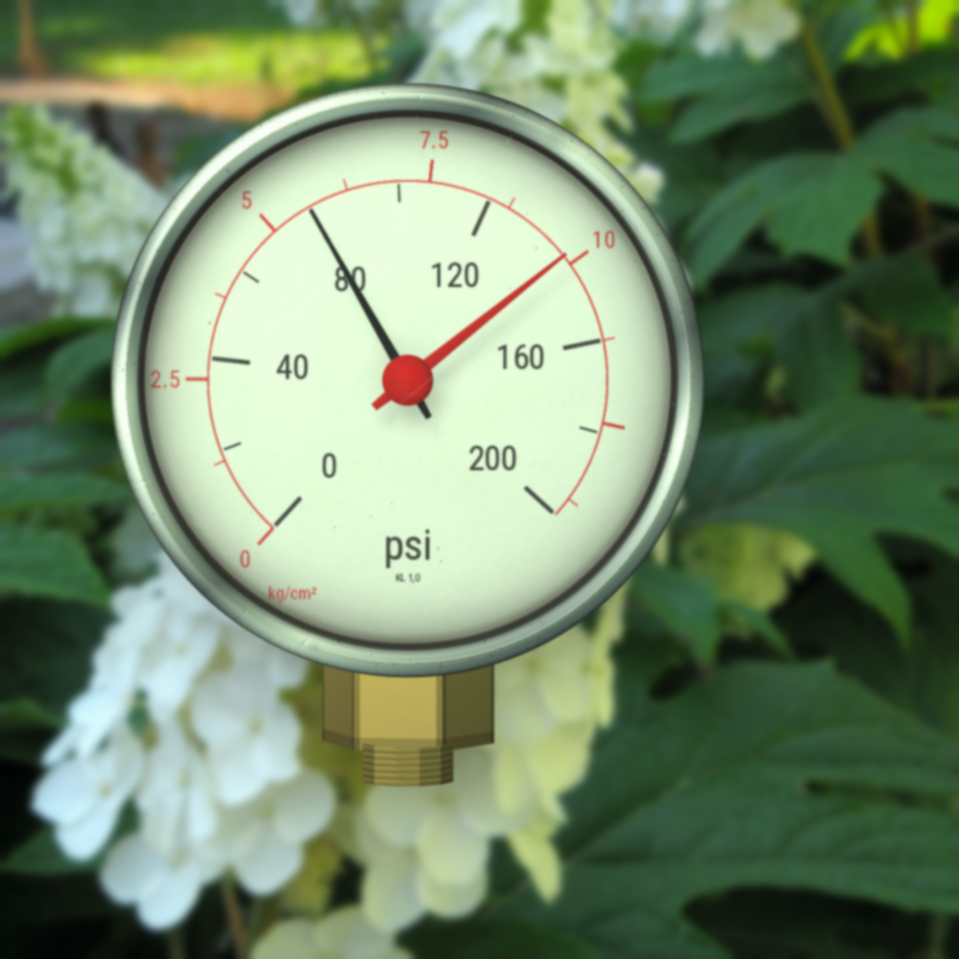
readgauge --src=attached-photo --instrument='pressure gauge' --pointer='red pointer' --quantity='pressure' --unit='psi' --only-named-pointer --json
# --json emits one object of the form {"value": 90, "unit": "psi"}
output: {"value": 140, "unit": "psi"}
